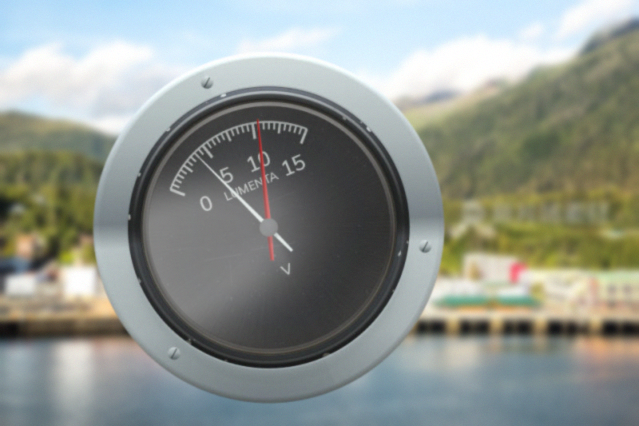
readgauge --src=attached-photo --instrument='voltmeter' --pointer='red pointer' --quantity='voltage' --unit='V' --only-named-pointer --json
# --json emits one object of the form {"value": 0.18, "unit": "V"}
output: {"value": 10.5, "unit": "V"}
